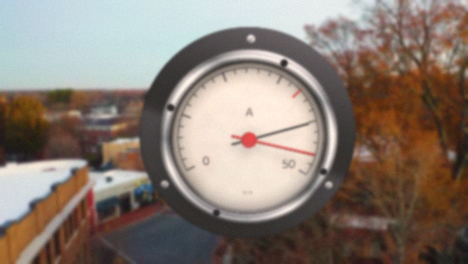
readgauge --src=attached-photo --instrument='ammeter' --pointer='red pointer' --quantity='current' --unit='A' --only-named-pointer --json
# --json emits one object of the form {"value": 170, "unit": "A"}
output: {"value": 46, "unit": "A"}
